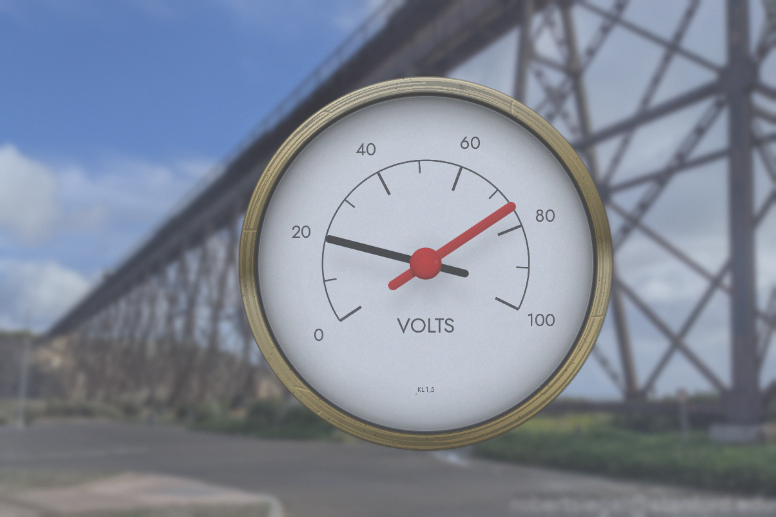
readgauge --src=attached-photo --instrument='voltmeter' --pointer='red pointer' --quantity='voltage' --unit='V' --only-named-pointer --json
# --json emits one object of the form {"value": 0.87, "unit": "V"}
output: {"value": 75, "unit": "V"}
